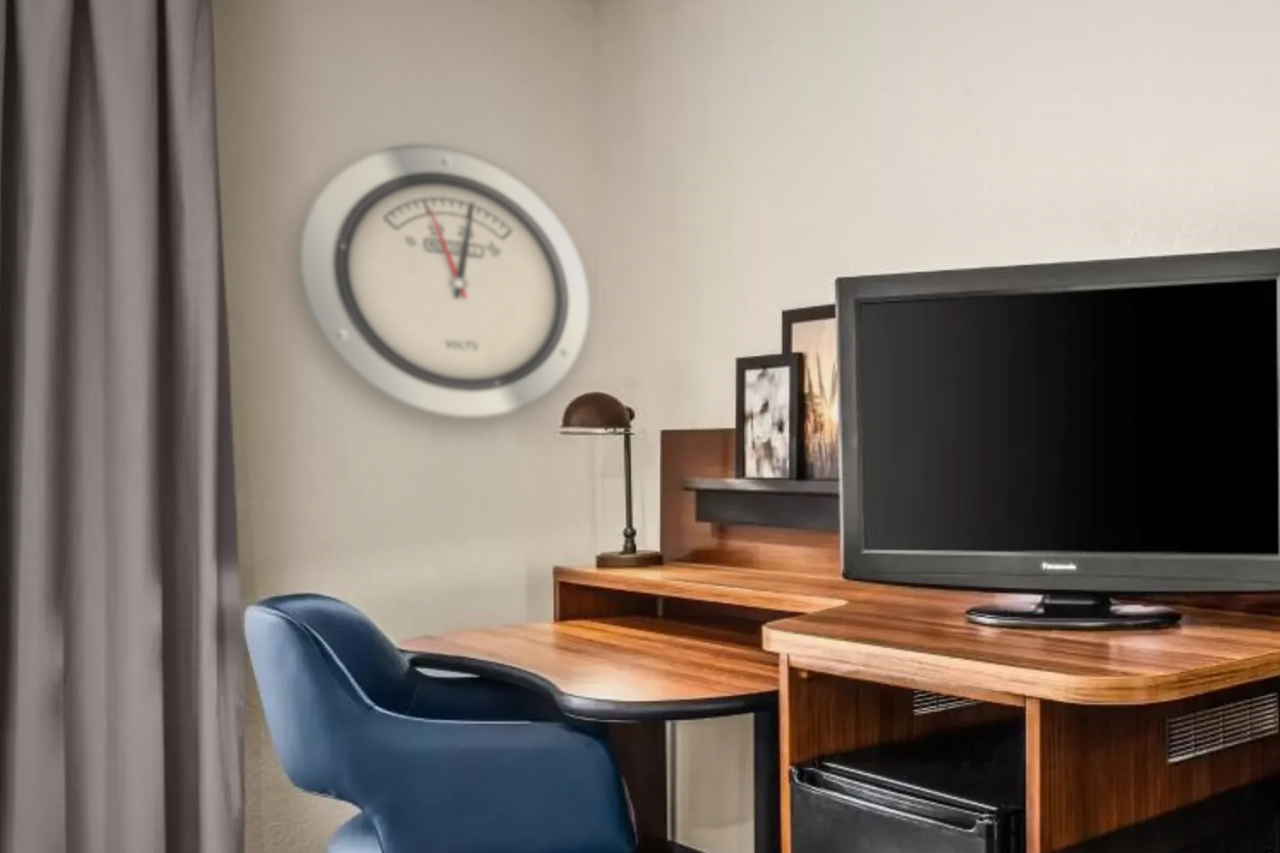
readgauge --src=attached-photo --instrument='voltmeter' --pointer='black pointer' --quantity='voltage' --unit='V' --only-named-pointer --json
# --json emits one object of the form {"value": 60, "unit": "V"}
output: {"value": 20, "unit": "V"}
